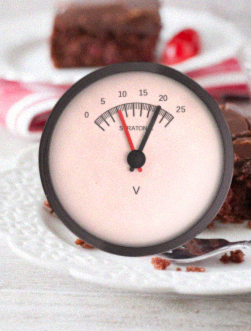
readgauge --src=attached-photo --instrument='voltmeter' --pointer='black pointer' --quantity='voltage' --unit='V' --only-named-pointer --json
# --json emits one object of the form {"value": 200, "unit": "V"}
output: {"value": 20, "unit": "V"}
